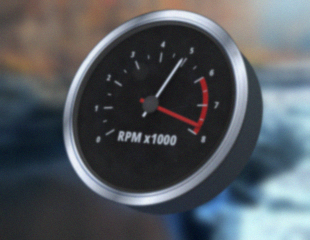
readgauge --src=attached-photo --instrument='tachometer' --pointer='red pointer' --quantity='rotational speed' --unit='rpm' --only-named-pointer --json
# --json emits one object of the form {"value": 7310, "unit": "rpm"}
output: {"value": 7750, "unit": "rpm"}
